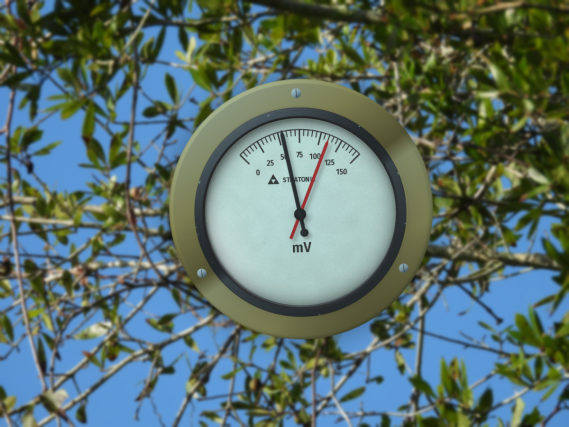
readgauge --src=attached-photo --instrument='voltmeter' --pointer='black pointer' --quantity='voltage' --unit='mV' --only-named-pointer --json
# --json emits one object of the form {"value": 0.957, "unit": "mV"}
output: {"value": 55, "unit": "mV"}
